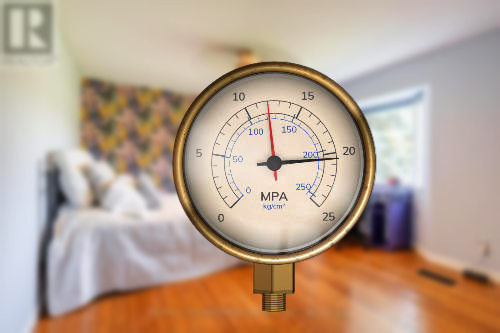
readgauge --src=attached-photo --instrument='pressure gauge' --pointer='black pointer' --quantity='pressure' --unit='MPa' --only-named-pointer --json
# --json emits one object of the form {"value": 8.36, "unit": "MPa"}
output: {"value": 20.5, "unit": "MPa"}
